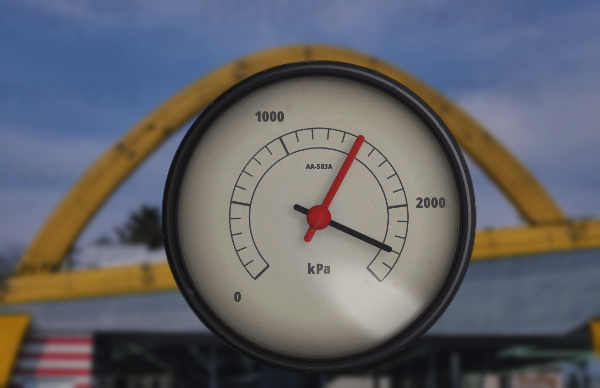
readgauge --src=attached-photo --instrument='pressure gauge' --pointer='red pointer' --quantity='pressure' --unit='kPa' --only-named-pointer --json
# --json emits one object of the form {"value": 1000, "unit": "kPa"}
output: {"value": 1500, "unit": "kPa"}
